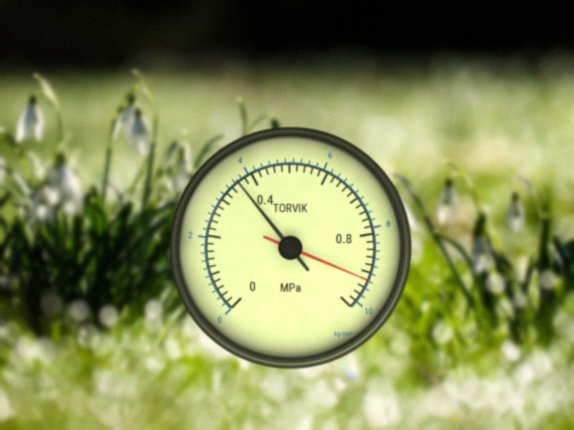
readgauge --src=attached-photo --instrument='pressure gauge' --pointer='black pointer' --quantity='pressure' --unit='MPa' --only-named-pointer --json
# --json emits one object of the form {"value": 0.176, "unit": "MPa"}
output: {"value": 0.36, "unit": "MPa"}
